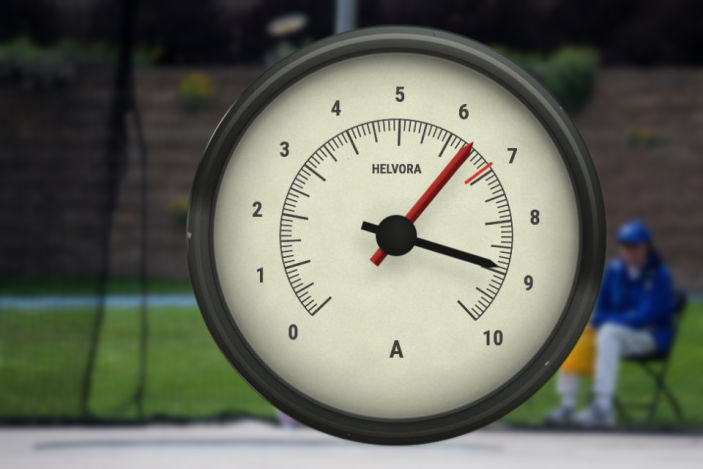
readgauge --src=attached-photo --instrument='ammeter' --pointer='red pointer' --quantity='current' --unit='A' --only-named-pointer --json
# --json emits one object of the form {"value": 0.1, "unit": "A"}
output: {"value": 6.4, "unit": "A"}
